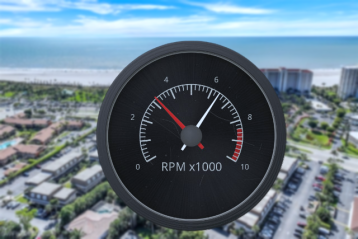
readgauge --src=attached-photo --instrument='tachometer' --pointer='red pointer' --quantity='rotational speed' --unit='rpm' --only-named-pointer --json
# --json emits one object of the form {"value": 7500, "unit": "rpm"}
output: {"value": 3200, "unit": "rpm"}
